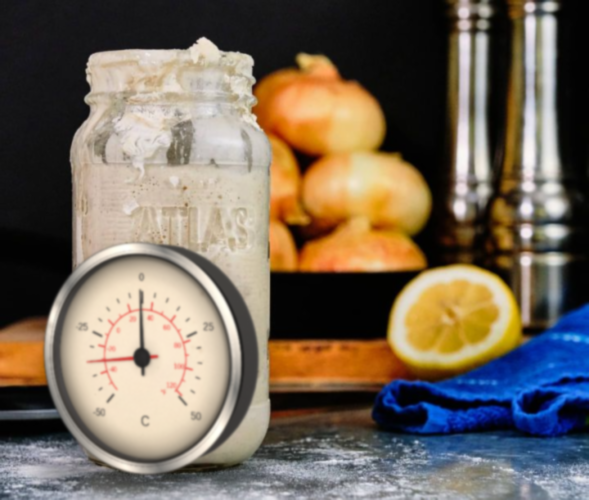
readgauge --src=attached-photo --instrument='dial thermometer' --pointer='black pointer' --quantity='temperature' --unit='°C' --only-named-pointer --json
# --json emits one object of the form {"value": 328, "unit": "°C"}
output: {"value": 0, "unit": "°C"}
